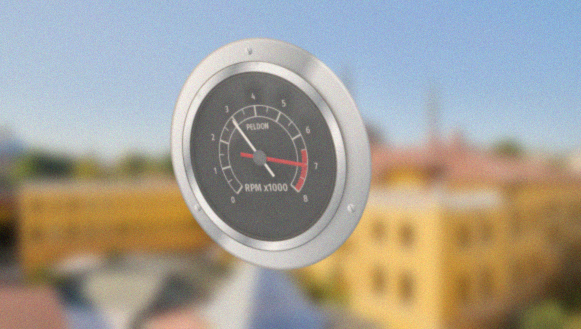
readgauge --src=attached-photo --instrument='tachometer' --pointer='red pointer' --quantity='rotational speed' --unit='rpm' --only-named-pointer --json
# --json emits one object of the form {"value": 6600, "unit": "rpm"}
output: {"value": 7000, "unit": "rpm"}
